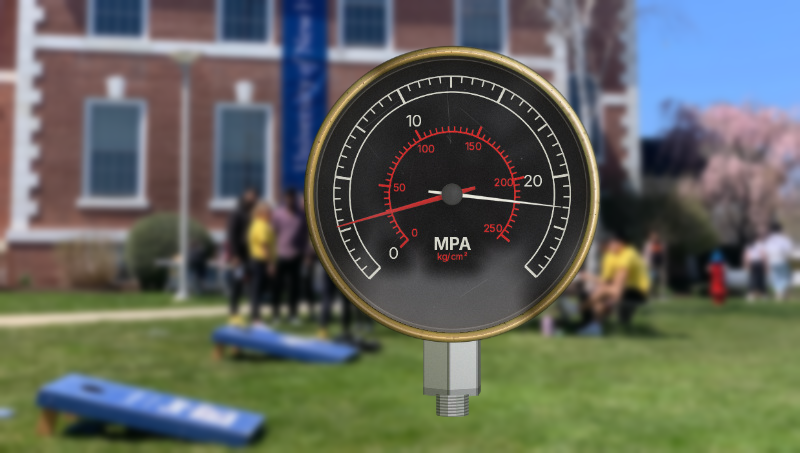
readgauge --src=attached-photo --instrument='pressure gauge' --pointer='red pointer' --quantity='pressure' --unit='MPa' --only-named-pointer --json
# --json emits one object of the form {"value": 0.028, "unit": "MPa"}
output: {"value": 2.75, "unit": "MPa"}
